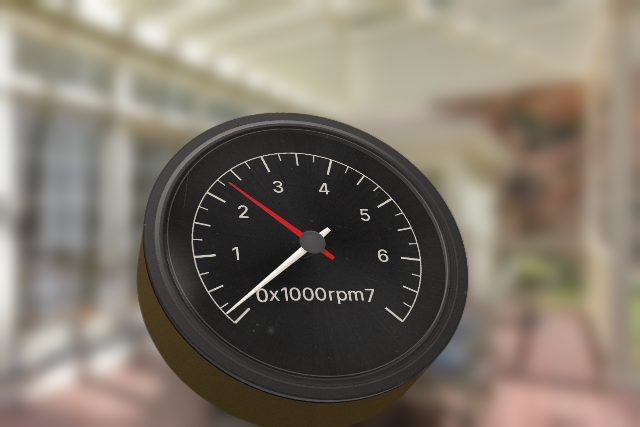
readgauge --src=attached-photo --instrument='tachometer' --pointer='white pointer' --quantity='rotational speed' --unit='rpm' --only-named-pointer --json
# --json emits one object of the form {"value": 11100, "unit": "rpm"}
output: {"value": 125, "unit": "rpm"}
